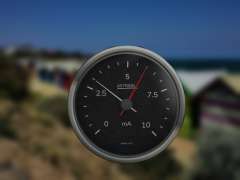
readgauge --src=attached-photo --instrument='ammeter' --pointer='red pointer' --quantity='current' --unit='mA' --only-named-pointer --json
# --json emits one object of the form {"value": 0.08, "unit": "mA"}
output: {"value": 6, "unit": "mA"}
